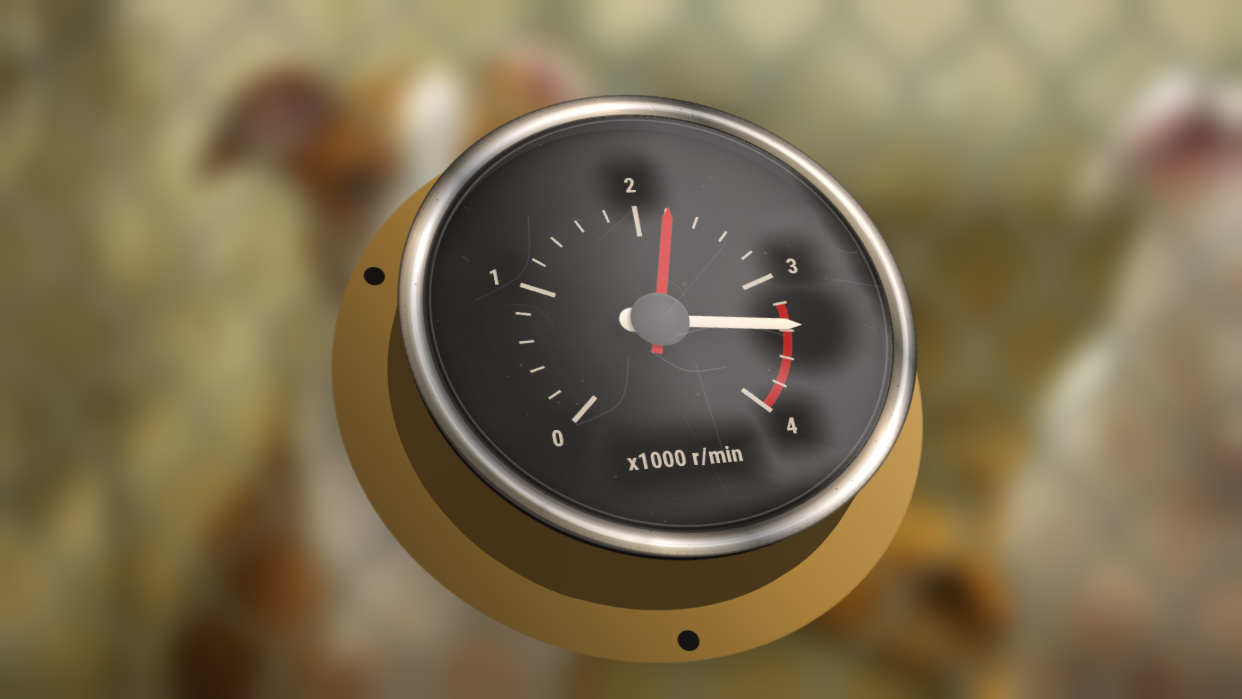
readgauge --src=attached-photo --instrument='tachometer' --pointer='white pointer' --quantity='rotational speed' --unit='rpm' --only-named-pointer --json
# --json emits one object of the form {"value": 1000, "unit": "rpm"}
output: {"value": 3400, "unit": "rpm"}
